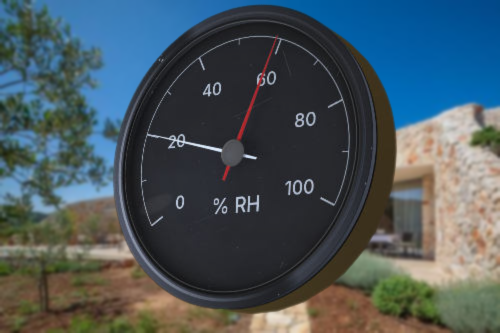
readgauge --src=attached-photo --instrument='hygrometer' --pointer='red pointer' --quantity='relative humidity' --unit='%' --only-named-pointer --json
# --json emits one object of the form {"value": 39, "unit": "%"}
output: {"value": 60, "unit": "%"}
